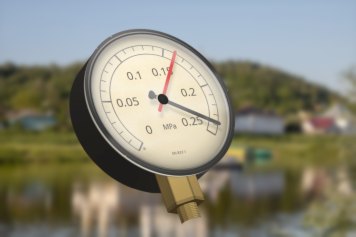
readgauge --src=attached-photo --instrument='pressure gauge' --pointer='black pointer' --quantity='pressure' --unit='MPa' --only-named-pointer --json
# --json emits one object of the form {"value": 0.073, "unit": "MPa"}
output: {"value": 0.24, "unit": "MPa"}
